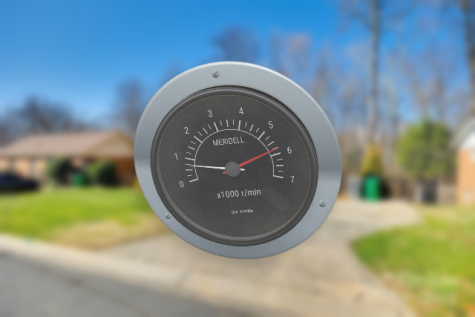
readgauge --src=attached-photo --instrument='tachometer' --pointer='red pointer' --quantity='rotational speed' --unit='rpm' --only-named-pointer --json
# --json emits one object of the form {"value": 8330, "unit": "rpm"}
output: {"value": 5750, "unit": "rpm"}
